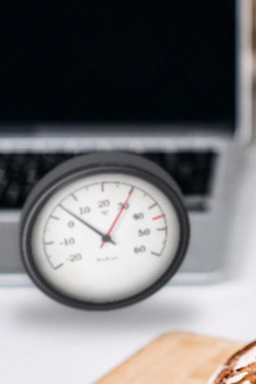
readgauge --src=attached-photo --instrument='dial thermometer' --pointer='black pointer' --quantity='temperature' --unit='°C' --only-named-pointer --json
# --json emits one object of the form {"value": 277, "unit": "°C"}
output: {"value": 5, "unit": "°C"}
